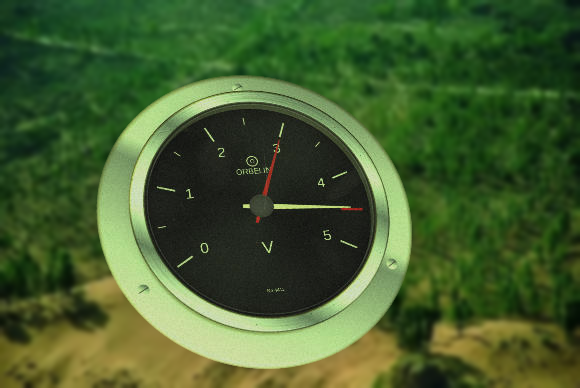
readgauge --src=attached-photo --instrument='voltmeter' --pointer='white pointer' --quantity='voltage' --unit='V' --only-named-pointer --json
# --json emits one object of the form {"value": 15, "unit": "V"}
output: {"value": 4.5, "unit": "V"}
